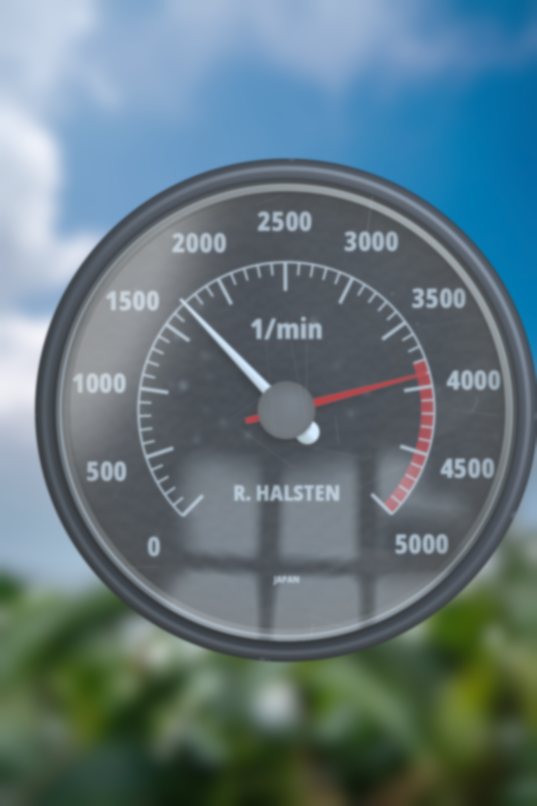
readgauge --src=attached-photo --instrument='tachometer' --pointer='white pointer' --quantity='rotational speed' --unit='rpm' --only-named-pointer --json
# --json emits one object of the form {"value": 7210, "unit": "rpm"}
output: {"value": 1700, "unit": "rpm"}
